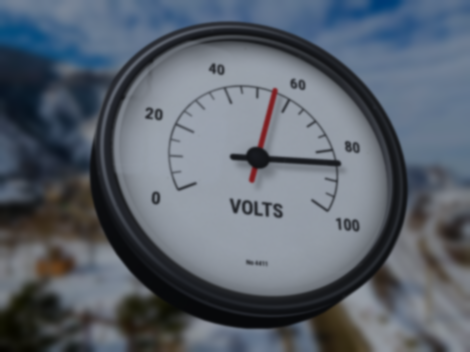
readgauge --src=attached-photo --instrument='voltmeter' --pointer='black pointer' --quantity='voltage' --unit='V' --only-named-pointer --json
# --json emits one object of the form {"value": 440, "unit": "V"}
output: {"value": 85, "unit": "V"}
